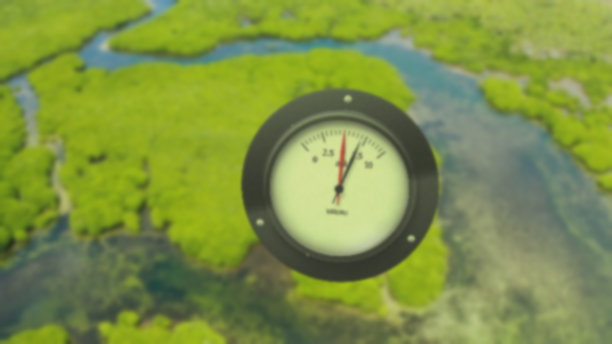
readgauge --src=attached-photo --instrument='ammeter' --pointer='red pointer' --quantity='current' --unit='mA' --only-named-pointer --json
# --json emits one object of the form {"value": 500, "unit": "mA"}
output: {"value": 5, "unit": "mA"}
